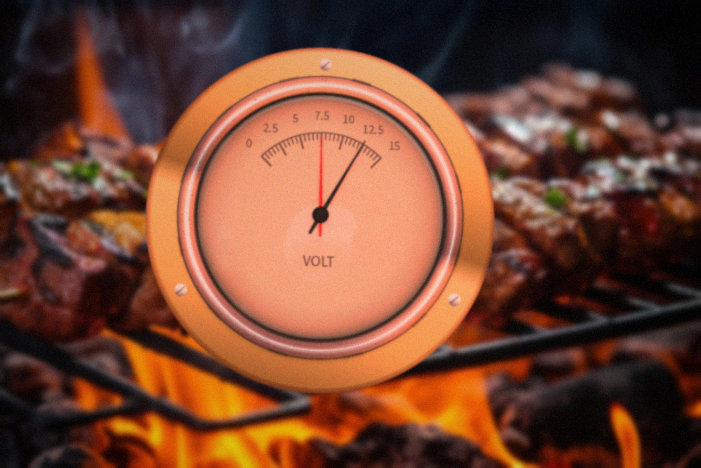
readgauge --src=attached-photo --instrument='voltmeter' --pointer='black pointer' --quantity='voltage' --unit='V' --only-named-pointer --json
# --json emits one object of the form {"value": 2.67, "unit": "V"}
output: {"value": 12.5, "unit": "V"}
